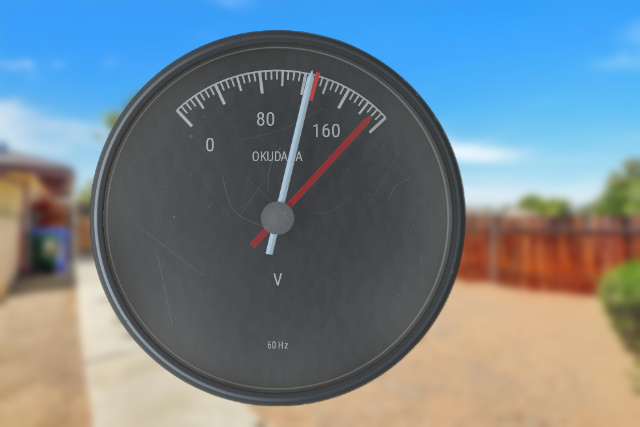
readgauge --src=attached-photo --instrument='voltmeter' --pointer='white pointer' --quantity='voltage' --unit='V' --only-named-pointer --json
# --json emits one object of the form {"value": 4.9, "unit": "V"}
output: {"value": 125, "unit": "V"}
